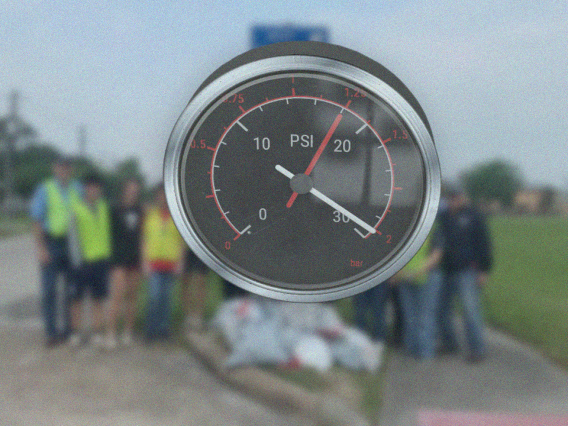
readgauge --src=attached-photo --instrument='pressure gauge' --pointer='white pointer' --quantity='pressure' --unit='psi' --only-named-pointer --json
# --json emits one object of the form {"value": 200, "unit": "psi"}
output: {"value": 29, "unit": "psi"}
